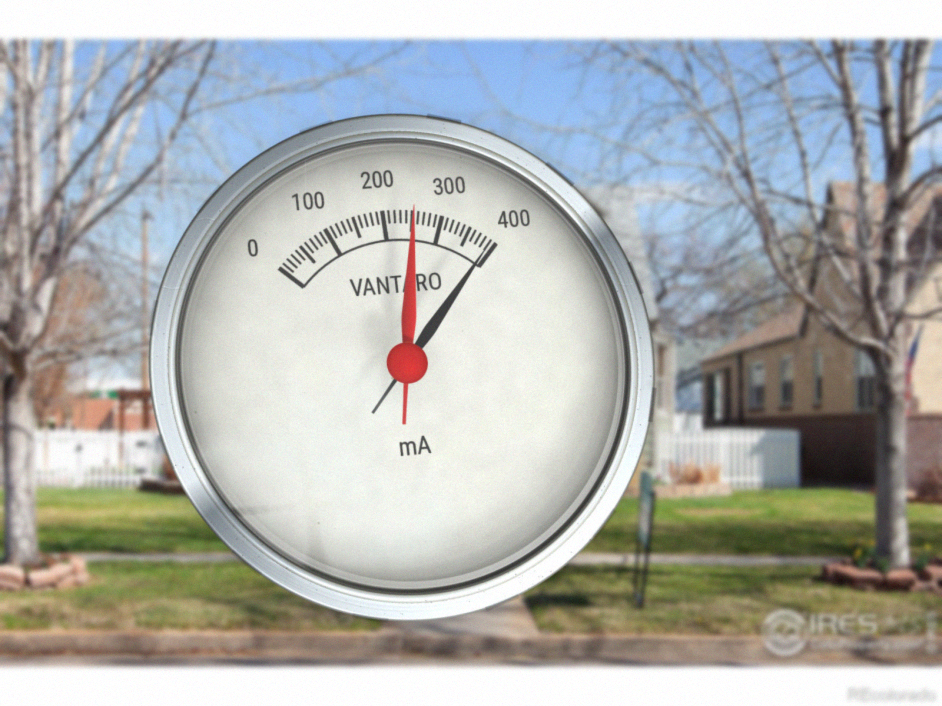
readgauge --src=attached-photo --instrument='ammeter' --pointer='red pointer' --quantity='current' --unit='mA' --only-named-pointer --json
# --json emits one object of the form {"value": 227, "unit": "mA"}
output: {"value": 250, "unit": "mA"}
